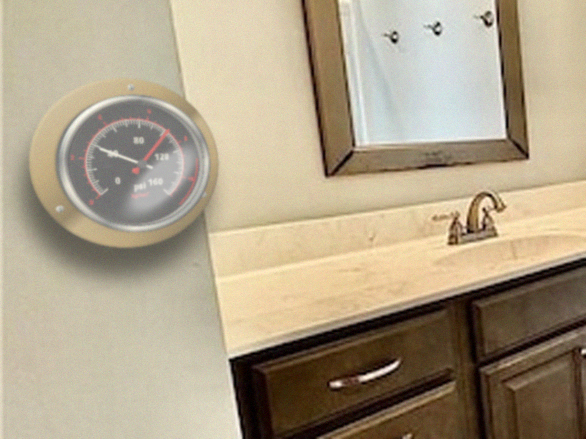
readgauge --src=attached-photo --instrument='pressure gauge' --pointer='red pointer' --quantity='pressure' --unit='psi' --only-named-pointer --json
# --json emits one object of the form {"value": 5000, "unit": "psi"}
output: {"value": 100, "unit": "psi"}
